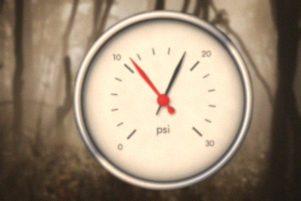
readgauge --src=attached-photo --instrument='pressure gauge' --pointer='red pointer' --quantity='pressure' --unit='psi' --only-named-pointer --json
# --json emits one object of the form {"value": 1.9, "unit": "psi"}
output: {"value": 11, "unit": "psi"}
